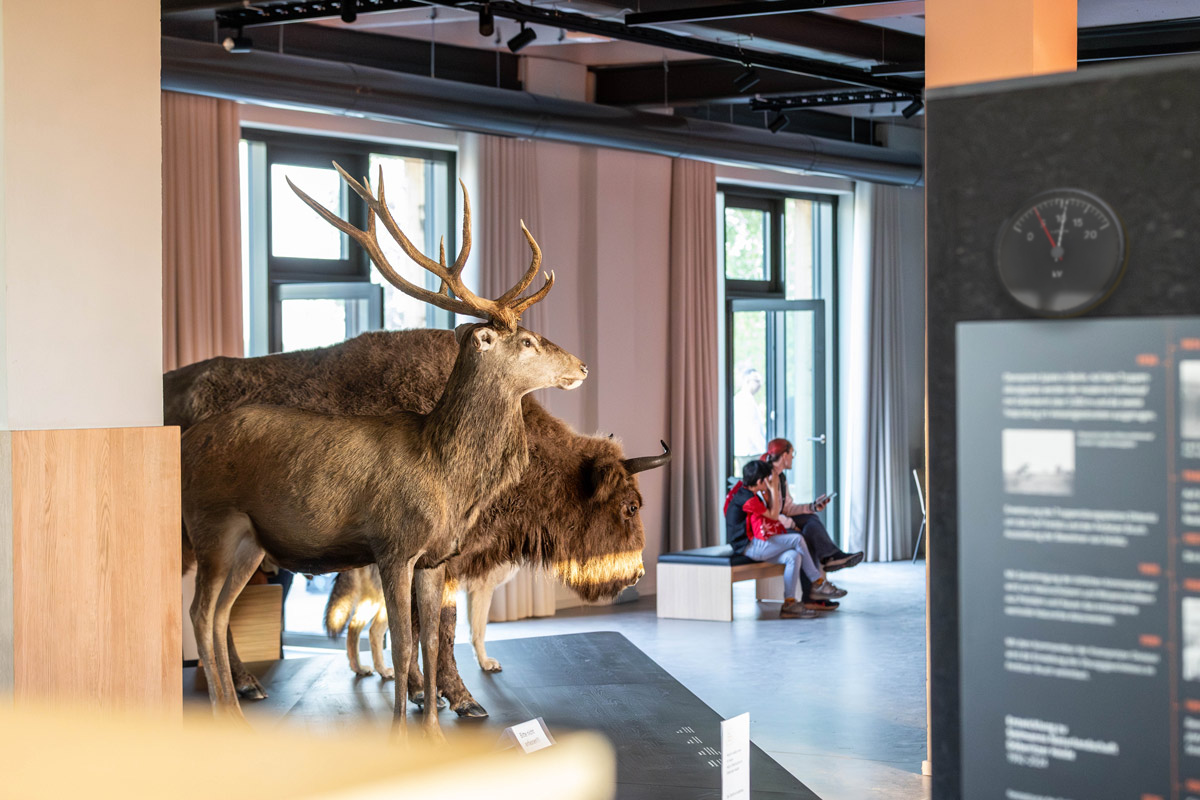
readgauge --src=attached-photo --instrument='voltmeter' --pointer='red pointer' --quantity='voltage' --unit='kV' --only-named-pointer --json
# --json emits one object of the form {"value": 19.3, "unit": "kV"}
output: {"value": 5, "unit": "kV"}
